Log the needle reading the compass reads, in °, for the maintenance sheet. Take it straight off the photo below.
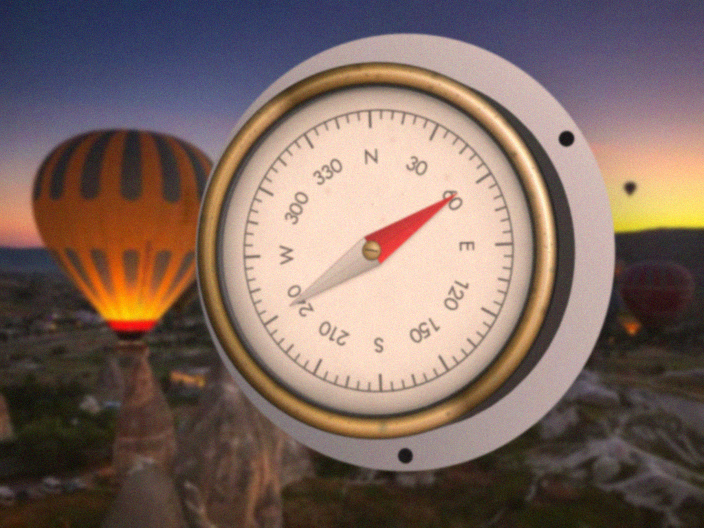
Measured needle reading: 60 °
